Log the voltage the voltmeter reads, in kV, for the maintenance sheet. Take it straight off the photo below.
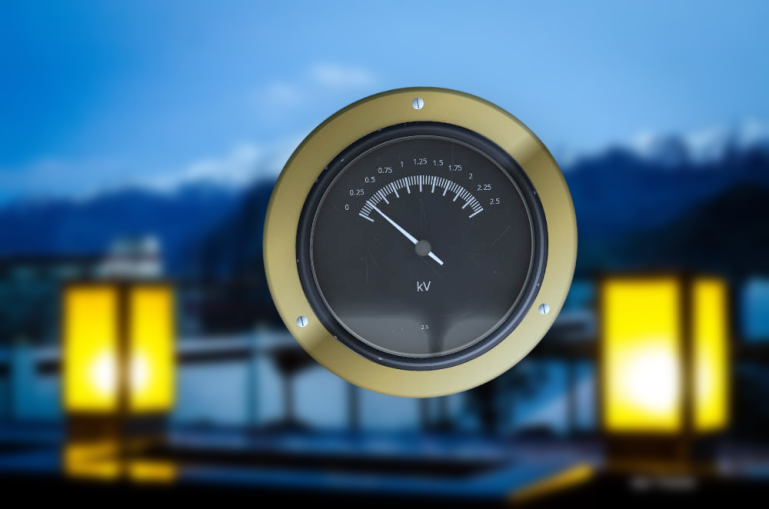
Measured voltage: 0.25 kV
